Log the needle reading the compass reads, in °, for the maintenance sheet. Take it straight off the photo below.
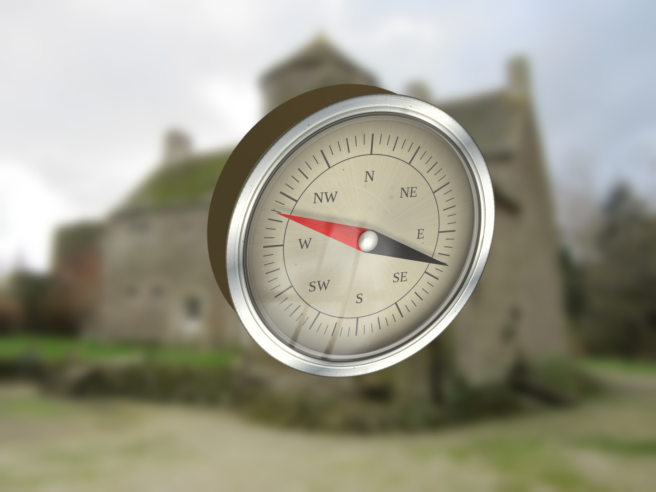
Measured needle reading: 290 °
